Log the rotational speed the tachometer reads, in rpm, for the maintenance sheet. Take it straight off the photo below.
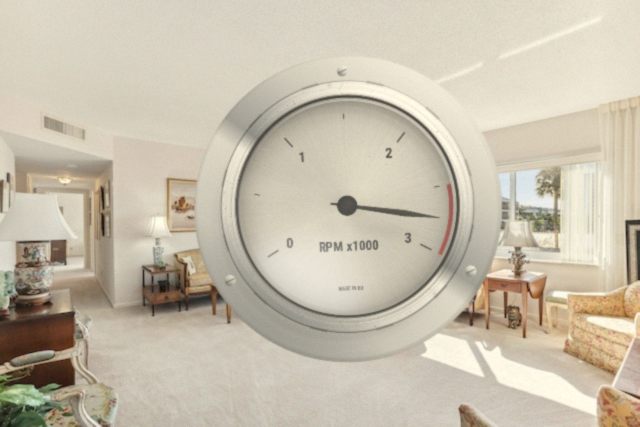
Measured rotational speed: 2750 rpm
